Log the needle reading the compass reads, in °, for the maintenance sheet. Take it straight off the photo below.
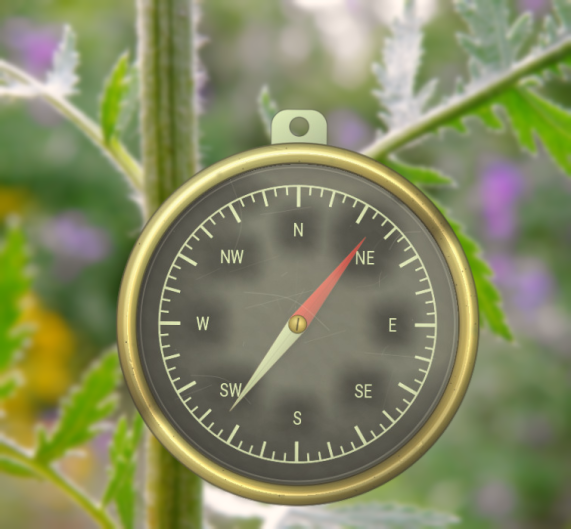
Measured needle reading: 37.5 °
